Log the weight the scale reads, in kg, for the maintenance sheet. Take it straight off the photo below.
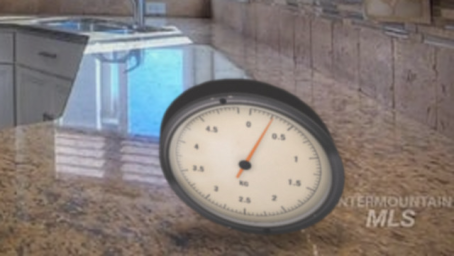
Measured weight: 0.25 kg
